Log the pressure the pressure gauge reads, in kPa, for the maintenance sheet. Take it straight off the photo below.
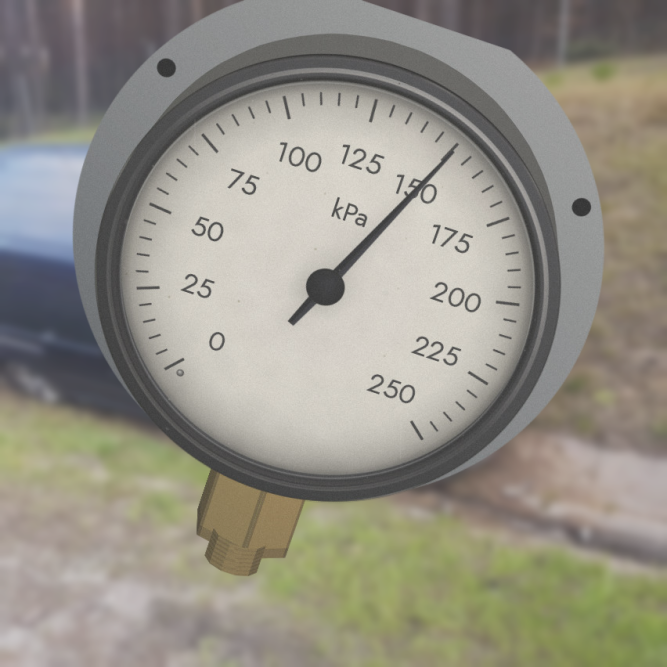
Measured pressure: 150 kPa
